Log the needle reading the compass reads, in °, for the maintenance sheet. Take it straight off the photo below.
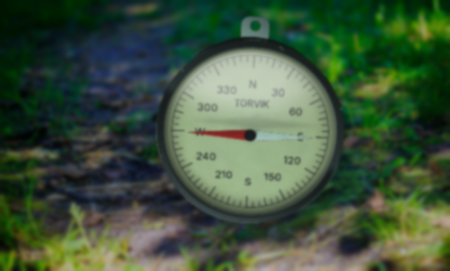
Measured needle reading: 270 °
